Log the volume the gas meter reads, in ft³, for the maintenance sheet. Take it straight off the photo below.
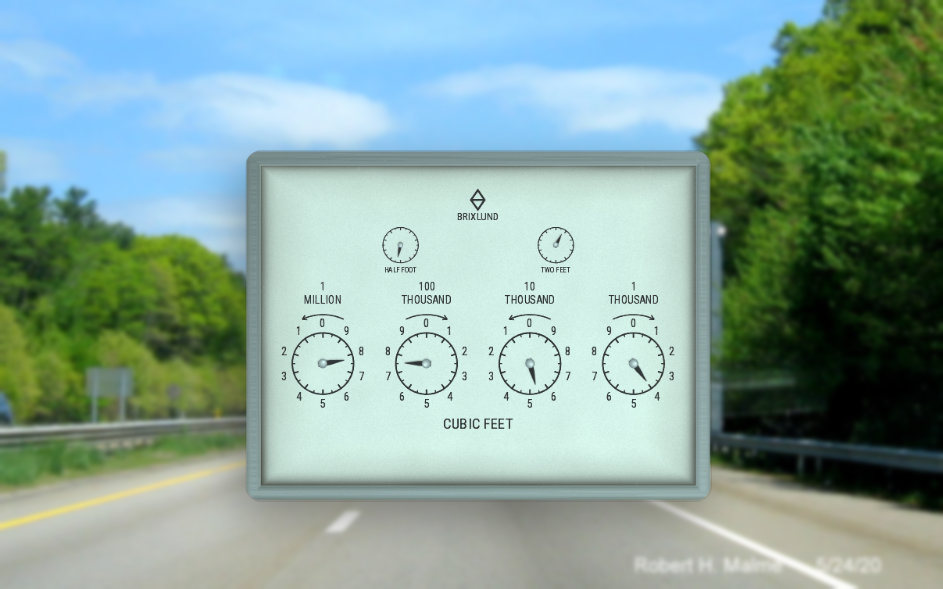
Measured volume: 775400 ft³
